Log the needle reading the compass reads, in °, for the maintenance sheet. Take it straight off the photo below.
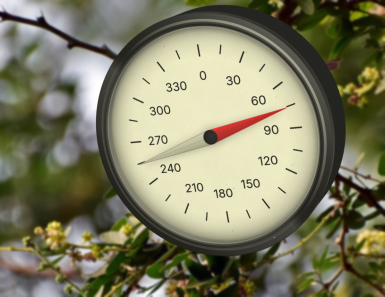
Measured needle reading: 75 °
